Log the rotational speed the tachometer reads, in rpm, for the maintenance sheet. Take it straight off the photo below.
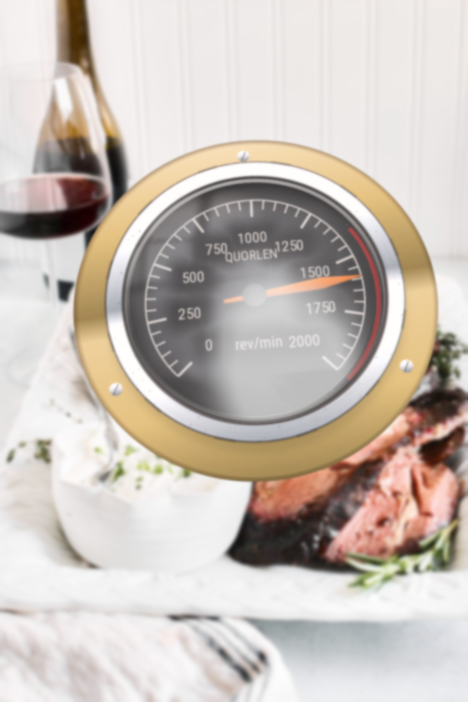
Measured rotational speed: 1600 rpm
